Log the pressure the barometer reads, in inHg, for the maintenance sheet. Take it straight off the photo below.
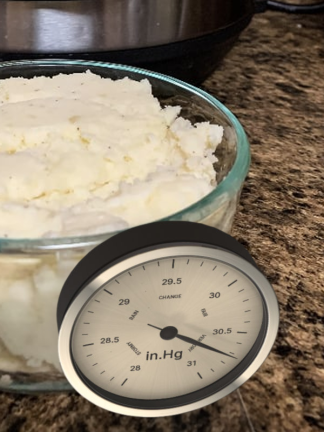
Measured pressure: 30.7 inHg
